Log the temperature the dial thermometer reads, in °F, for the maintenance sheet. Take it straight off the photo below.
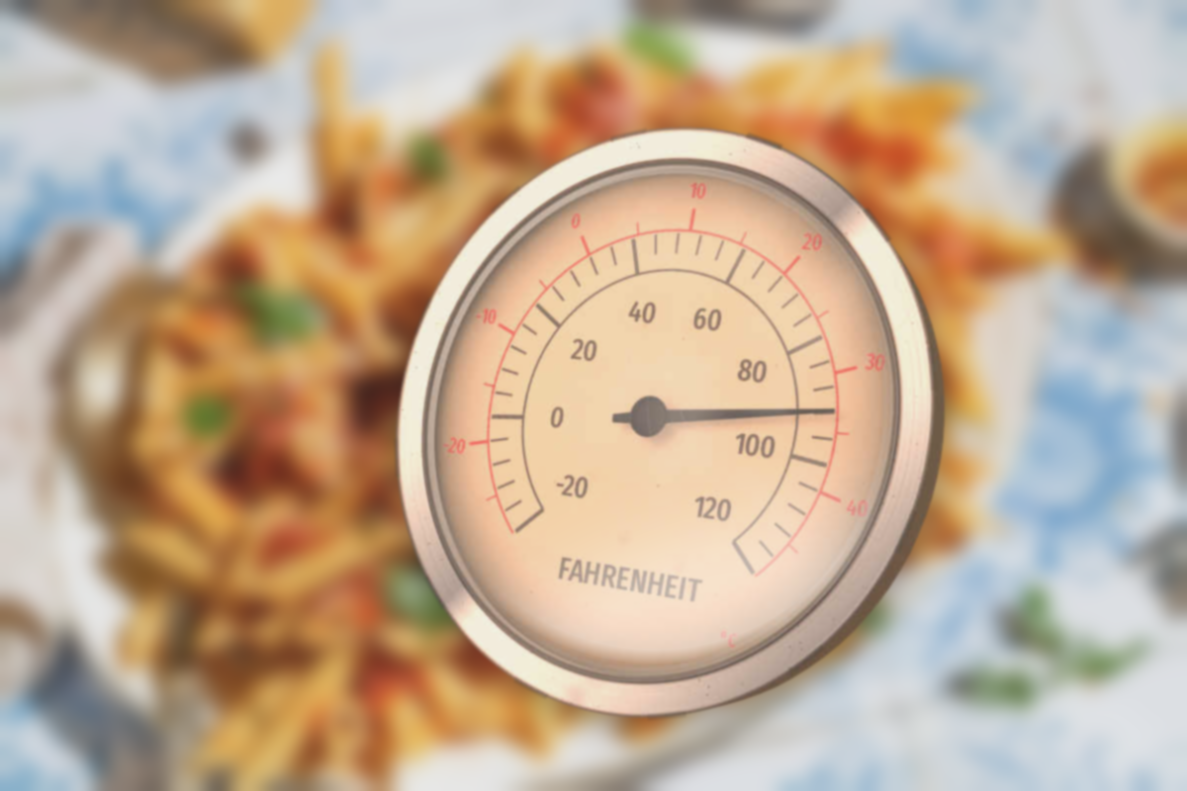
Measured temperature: 92 °F
